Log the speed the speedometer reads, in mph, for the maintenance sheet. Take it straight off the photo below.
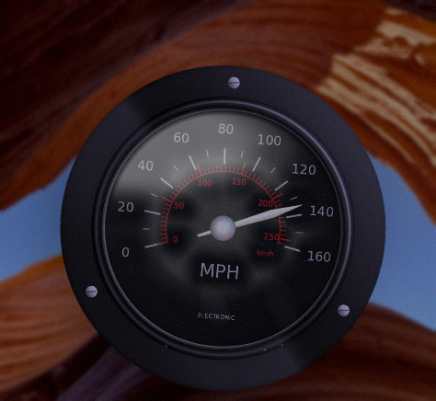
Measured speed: 135 mph
